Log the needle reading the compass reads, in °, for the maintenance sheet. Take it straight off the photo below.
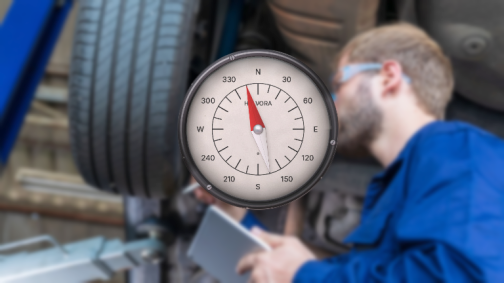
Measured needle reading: 345 °
